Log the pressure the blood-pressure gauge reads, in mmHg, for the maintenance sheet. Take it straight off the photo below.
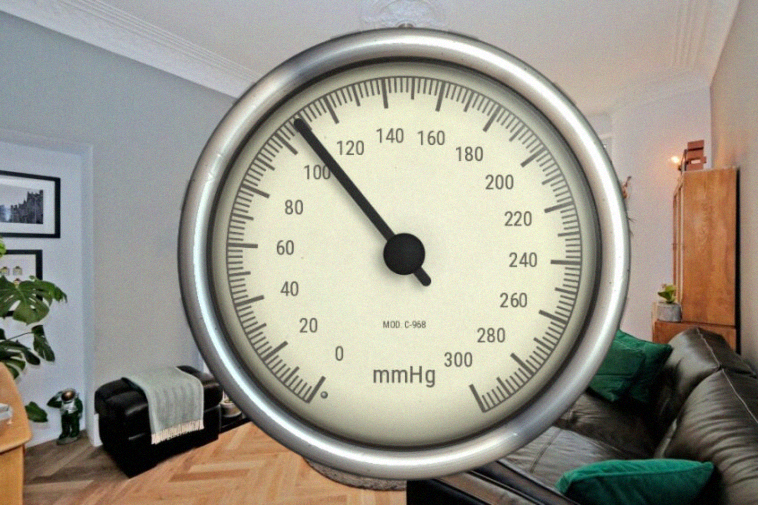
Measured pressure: 108 mmHg
